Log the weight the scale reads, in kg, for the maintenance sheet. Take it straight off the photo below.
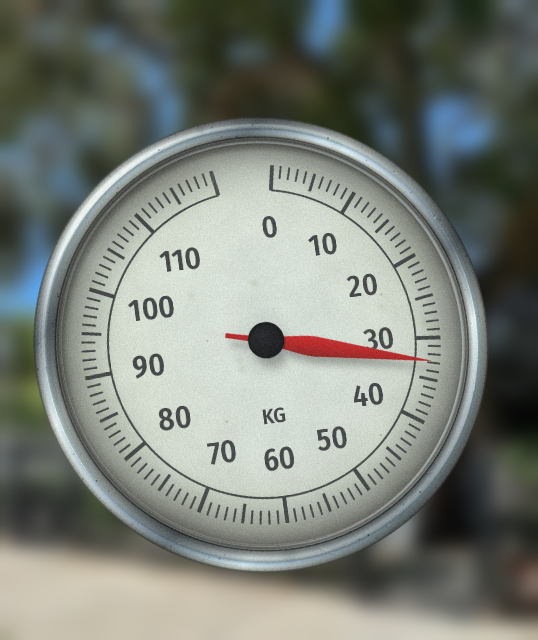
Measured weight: 33 kg
